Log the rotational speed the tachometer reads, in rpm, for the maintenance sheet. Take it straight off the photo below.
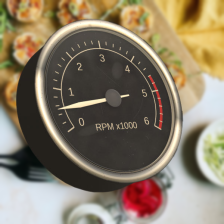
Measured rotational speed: 500 rpm
